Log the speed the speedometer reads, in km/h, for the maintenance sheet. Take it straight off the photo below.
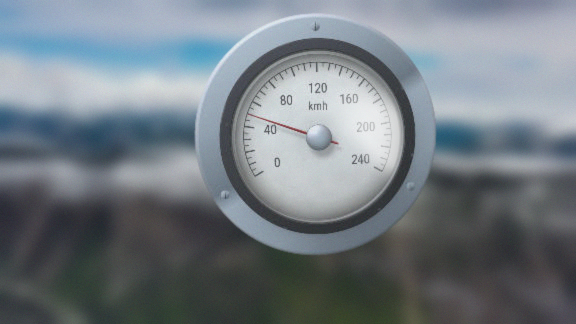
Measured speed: 50 km/h
